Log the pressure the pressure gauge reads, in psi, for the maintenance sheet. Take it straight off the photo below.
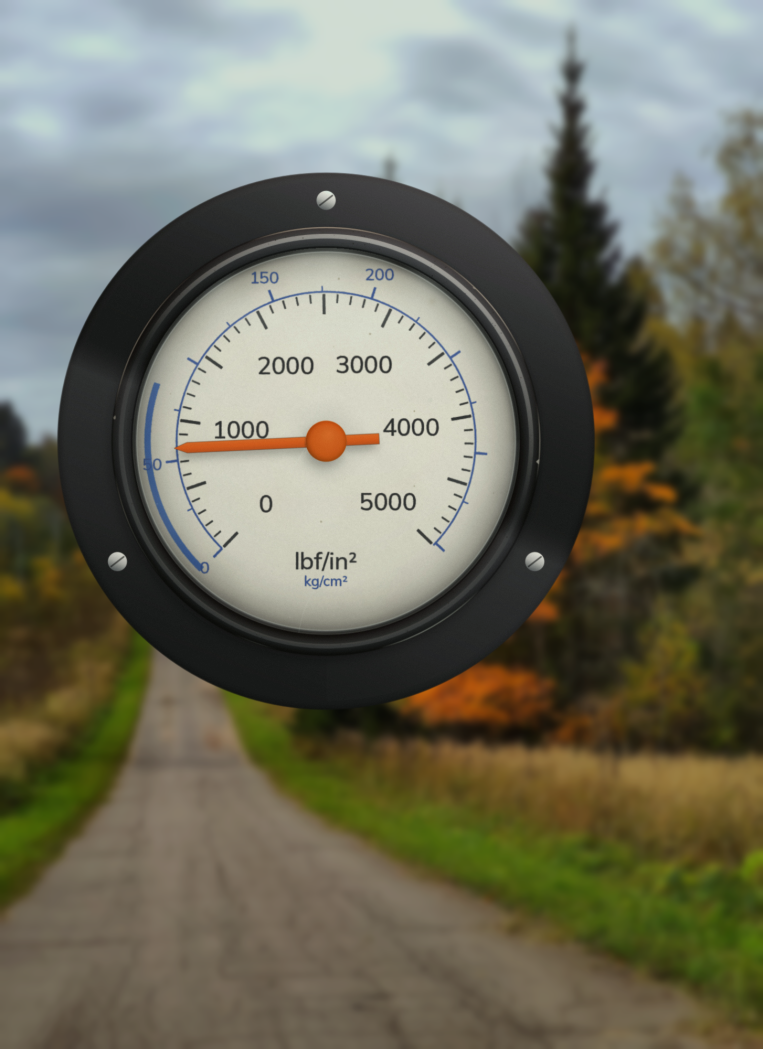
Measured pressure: 800 psi
